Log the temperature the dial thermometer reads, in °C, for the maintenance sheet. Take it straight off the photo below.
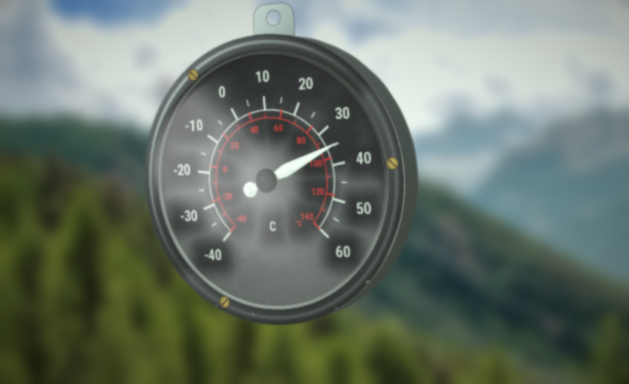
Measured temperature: 35 °C
